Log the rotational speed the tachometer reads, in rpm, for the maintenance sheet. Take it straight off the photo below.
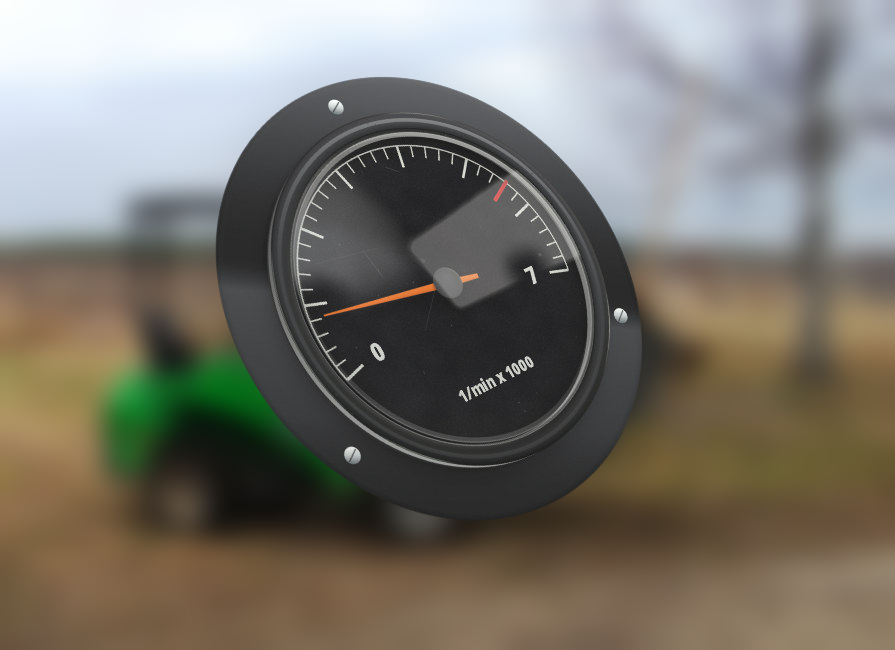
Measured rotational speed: 800 rpm
